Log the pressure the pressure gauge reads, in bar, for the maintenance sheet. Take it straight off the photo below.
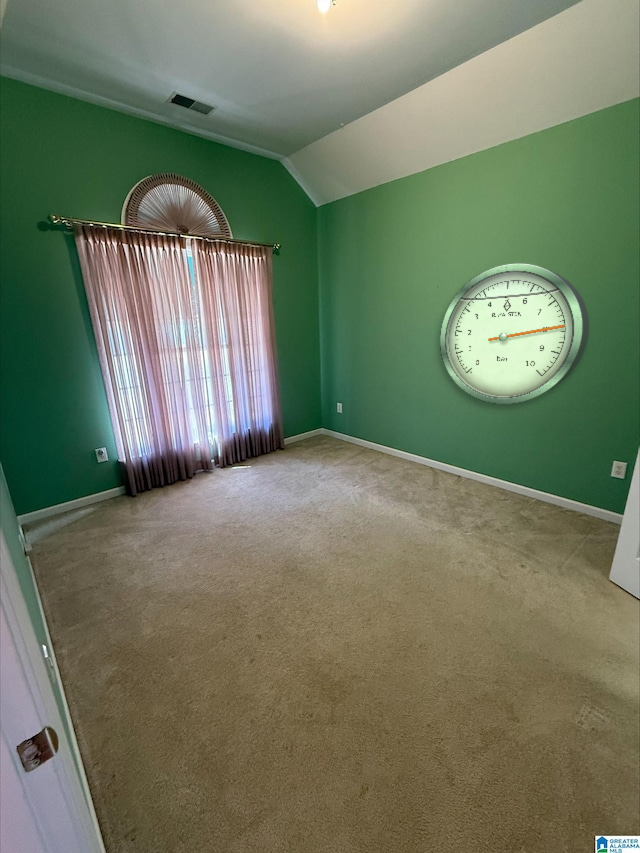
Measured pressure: 8 bar
